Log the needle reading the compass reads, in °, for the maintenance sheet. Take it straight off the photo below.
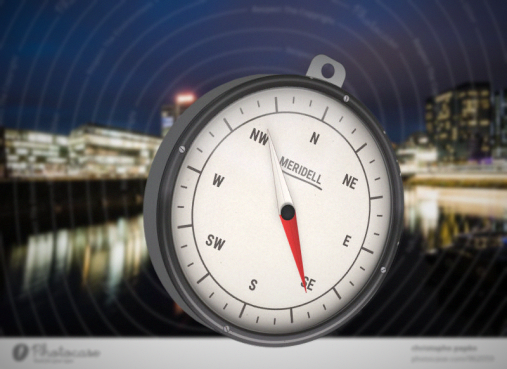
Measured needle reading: 140 °
